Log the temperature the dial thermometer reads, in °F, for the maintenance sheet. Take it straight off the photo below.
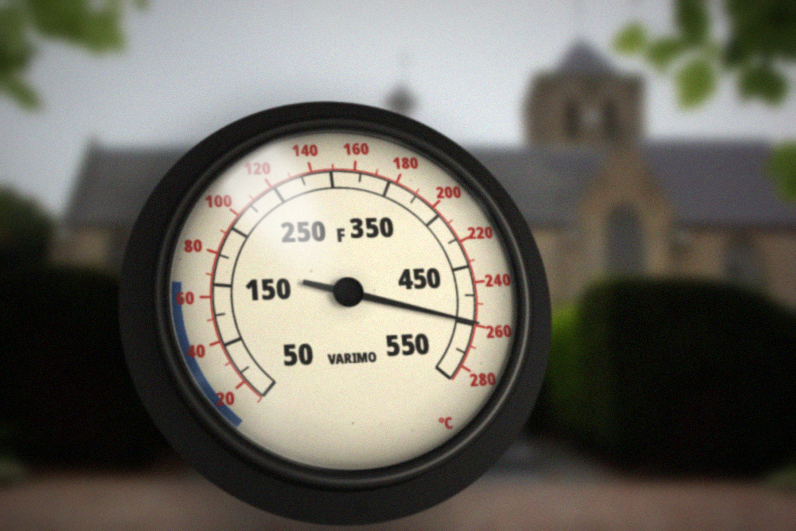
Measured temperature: 500 °F
